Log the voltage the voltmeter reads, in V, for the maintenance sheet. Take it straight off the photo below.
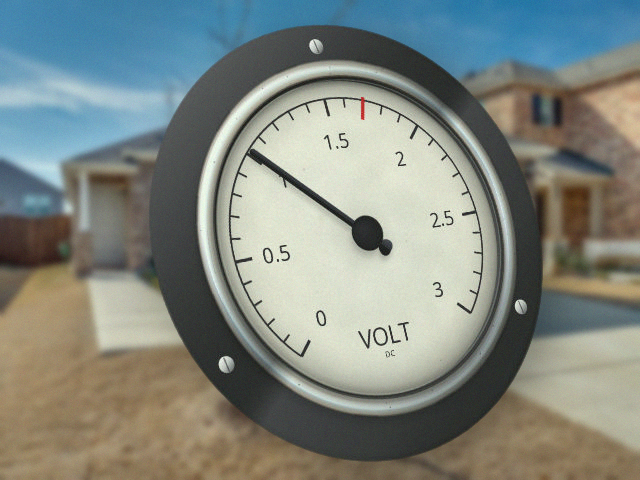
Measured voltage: 1 V
